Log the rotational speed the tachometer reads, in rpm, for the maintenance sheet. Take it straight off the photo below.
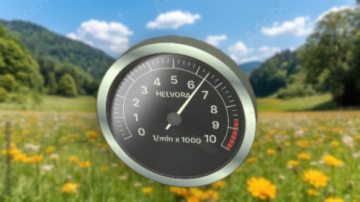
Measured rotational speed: 6400 rpm
